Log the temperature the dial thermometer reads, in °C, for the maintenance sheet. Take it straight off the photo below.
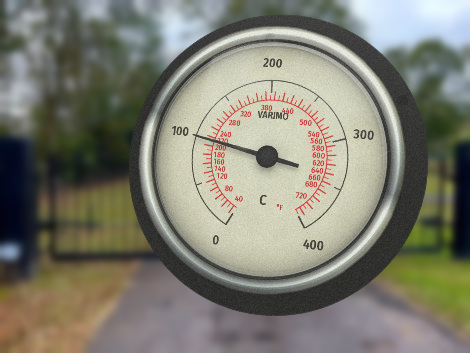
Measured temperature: 100 °C
